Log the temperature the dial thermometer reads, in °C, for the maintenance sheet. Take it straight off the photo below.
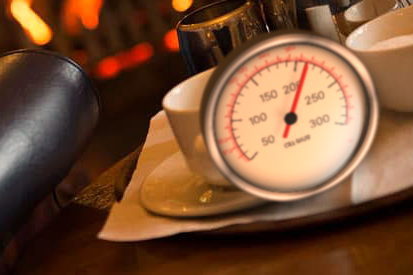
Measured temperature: 210 °C
